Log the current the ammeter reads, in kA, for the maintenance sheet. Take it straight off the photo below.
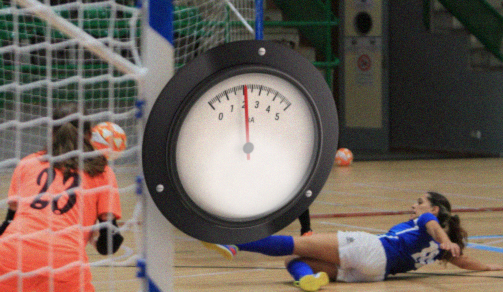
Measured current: 2 kA
